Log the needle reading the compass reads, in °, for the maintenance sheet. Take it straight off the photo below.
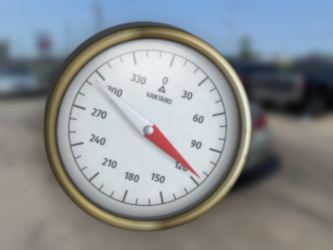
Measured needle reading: 115 °
